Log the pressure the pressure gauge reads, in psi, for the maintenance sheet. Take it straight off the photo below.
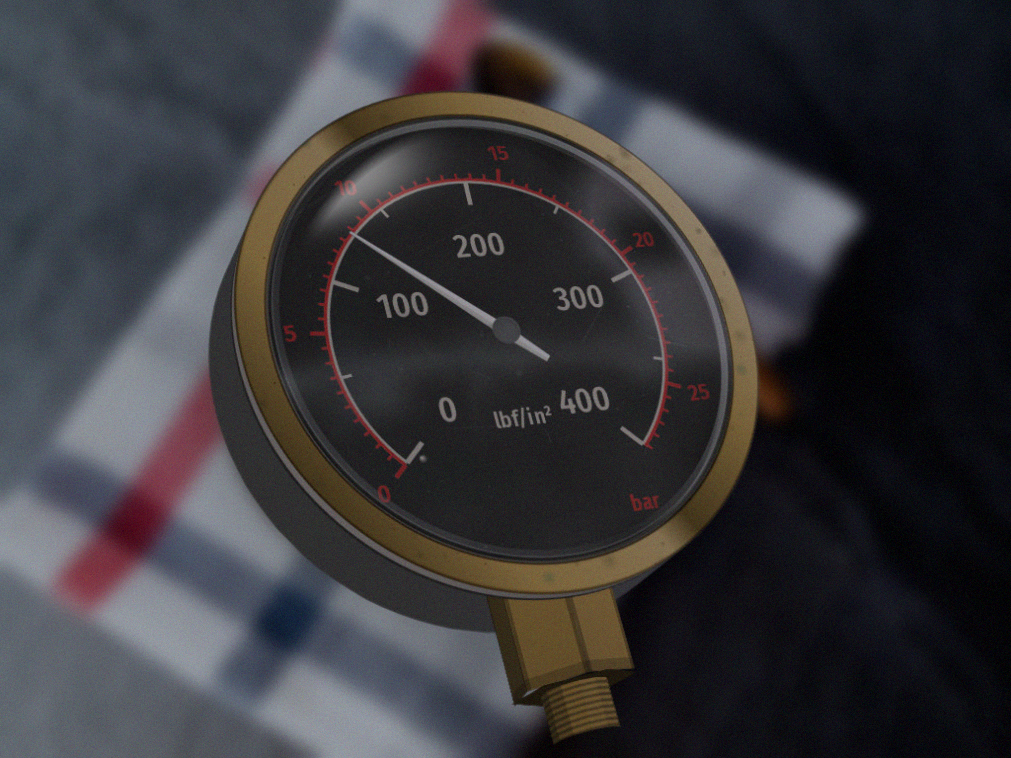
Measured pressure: 125 psi
